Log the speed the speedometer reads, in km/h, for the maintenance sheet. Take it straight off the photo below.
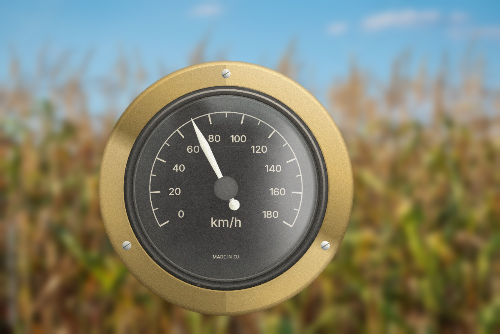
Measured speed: 70 km/h
